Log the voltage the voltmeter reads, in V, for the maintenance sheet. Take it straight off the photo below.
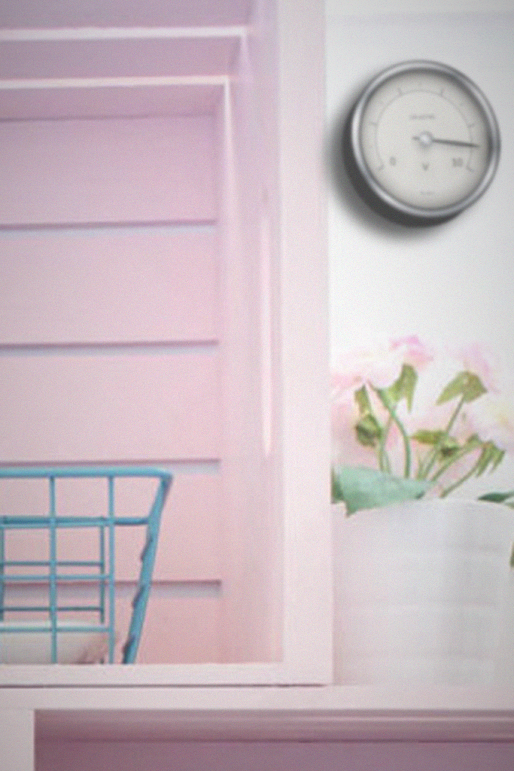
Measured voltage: 9 V
